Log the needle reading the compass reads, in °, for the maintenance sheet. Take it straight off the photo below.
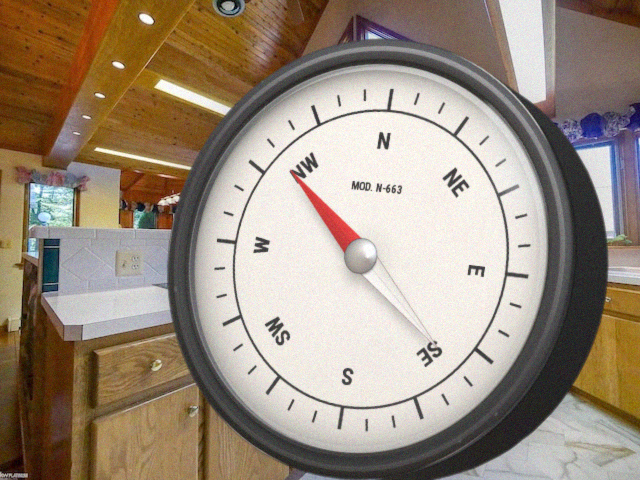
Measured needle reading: 310 °
